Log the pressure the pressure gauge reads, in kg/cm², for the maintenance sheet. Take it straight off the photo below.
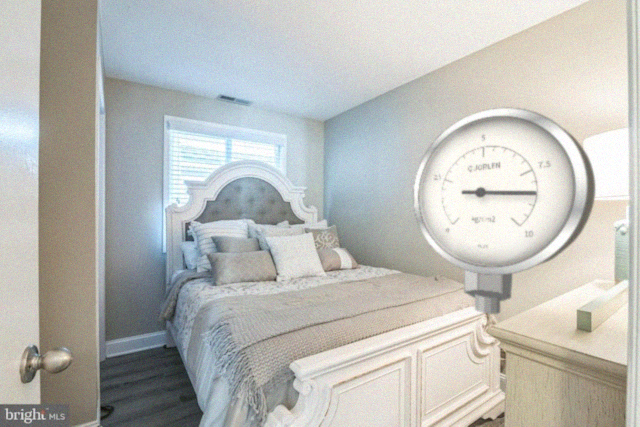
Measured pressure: 8.5 kg/cm²
